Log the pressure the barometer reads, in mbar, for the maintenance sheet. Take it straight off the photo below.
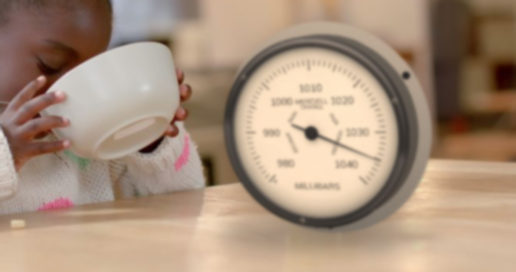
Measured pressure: 1035 mbar
